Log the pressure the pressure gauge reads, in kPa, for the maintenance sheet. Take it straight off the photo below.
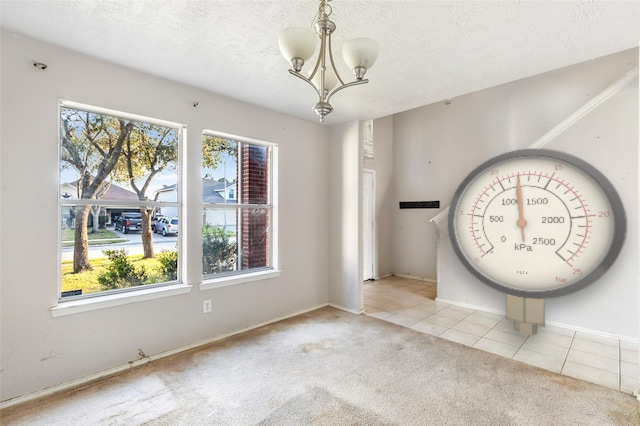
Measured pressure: 1200 kPa
